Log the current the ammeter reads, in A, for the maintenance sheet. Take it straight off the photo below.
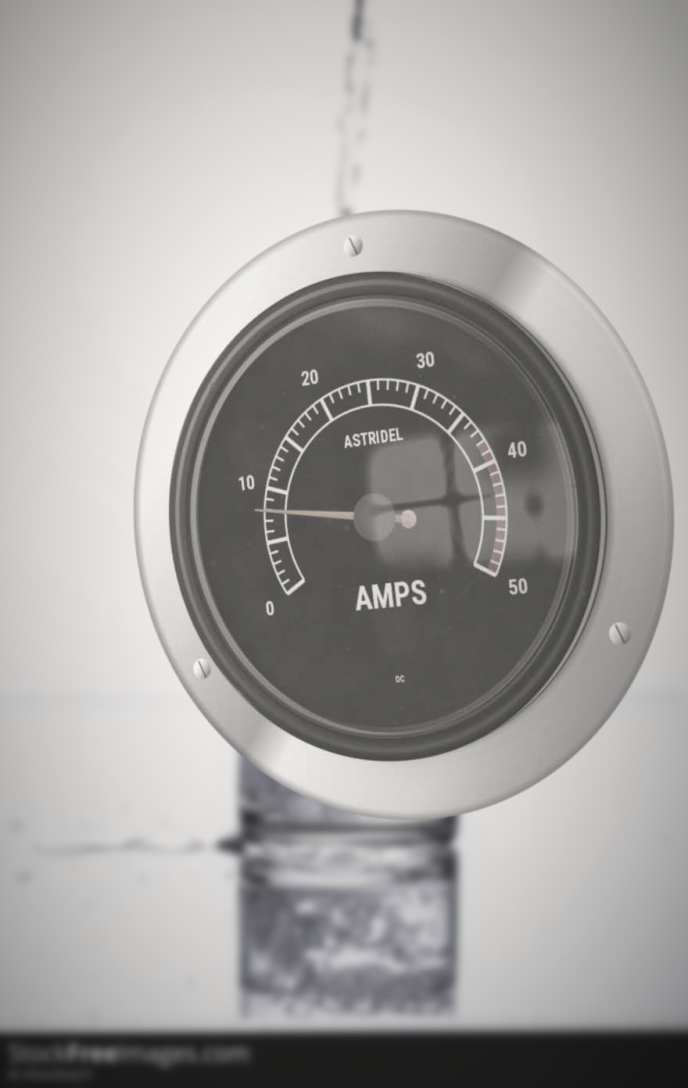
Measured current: 8 A
